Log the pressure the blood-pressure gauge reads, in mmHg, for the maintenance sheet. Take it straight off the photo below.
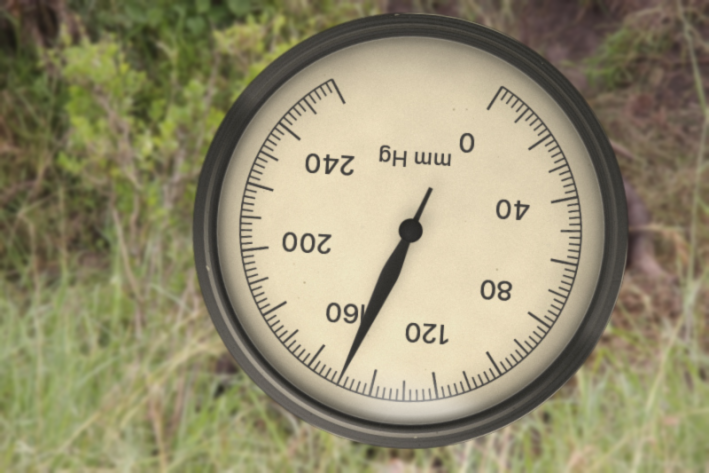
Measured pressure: 150 mmHg
